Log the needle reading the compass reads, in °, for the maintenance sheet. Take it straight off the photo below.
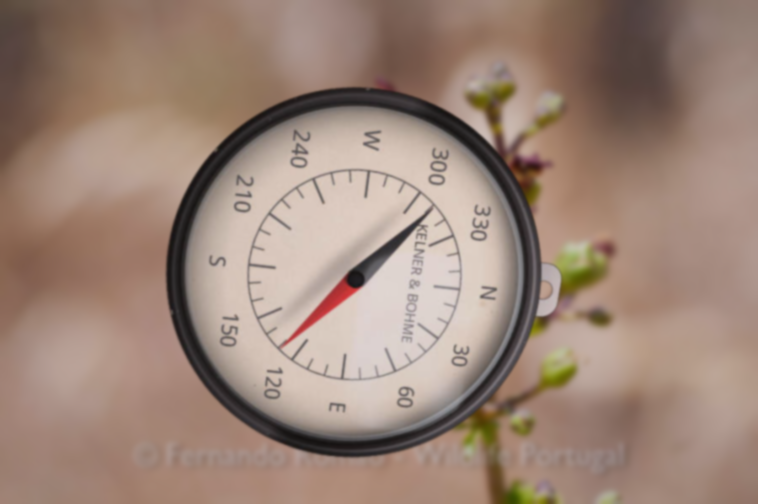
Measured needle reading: 130 °
